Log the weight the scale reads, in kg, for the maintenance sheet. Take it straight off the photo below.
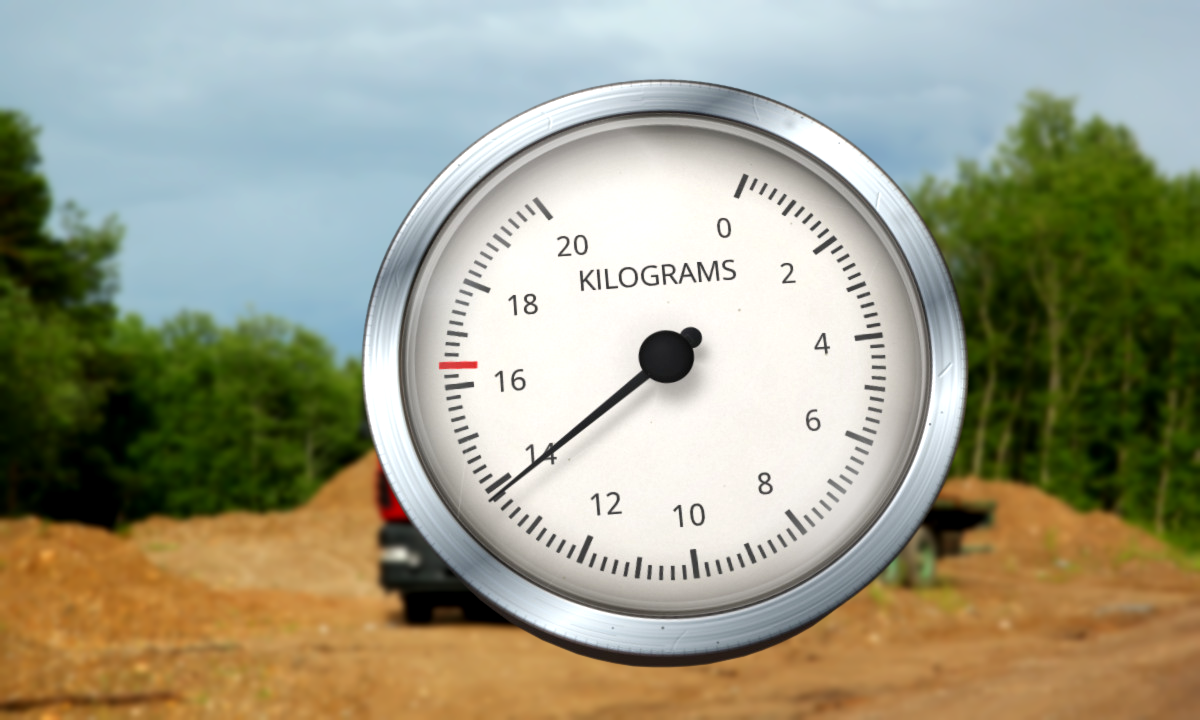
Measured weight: 13.8 kg
